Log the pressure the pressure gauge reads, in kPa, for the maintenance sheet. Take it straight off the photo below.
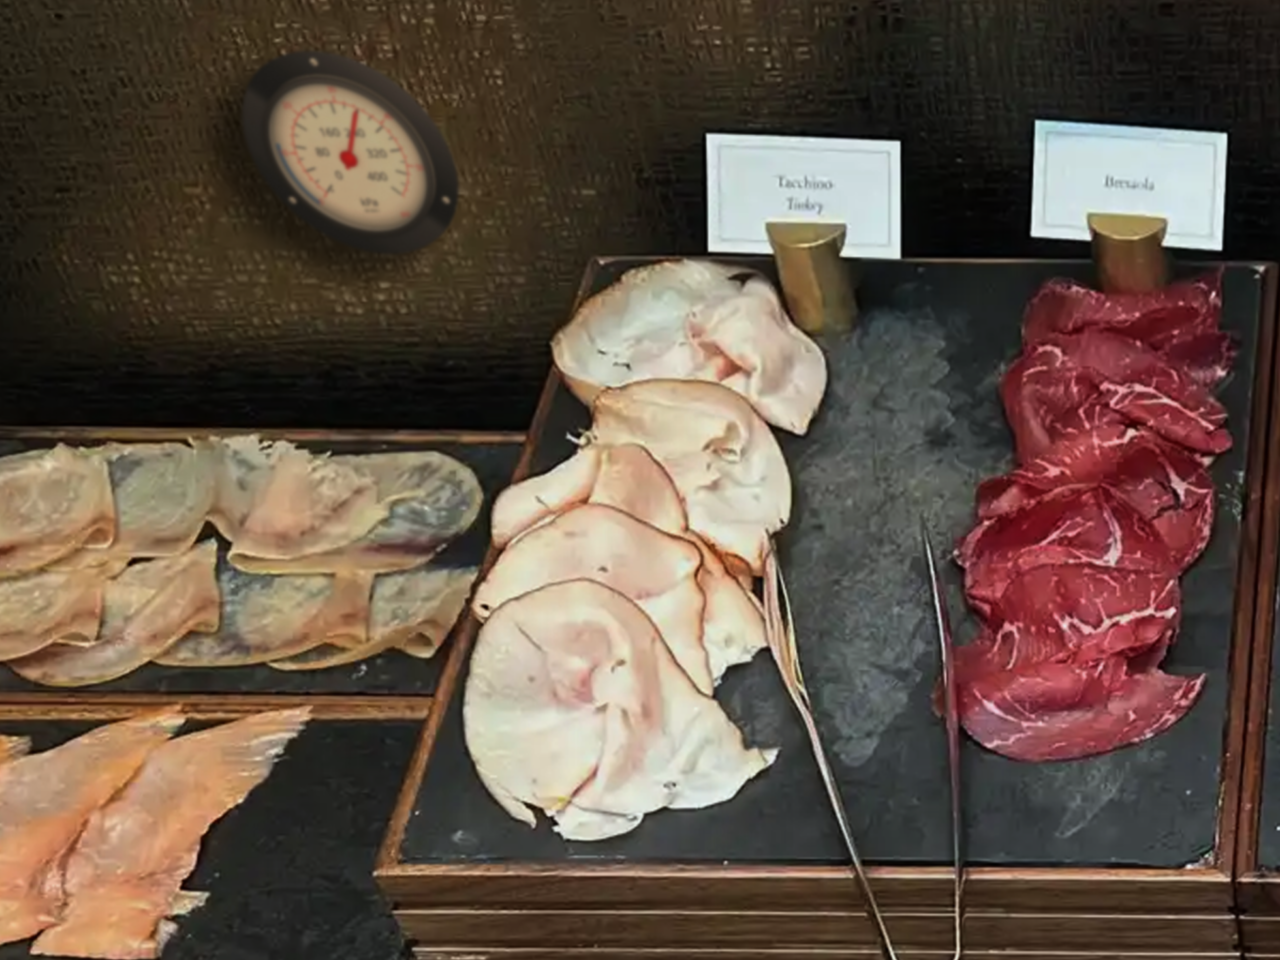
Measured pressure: 240 kPa
